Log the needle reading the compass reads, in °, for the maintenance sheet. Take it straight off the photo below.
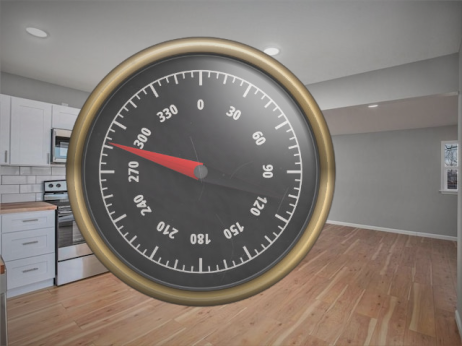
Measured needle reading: 287.5 °
